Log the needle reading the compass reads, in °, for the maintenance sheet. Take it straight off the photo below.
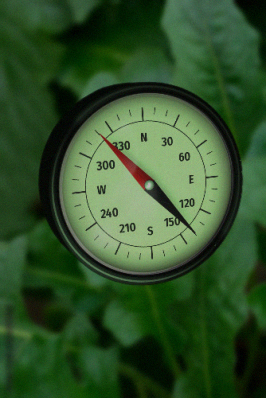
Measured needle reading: 320 °
